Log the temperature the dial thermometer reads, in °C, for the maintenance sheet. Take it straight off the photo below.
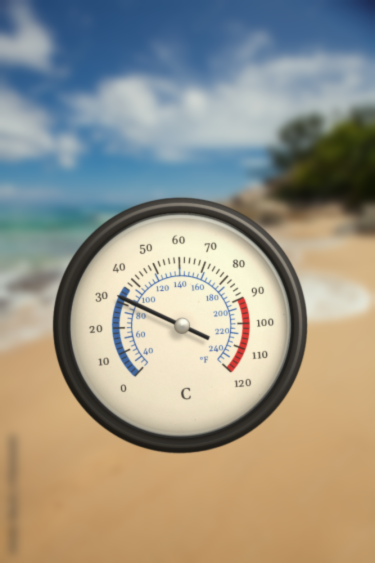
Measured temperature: 32 °C
